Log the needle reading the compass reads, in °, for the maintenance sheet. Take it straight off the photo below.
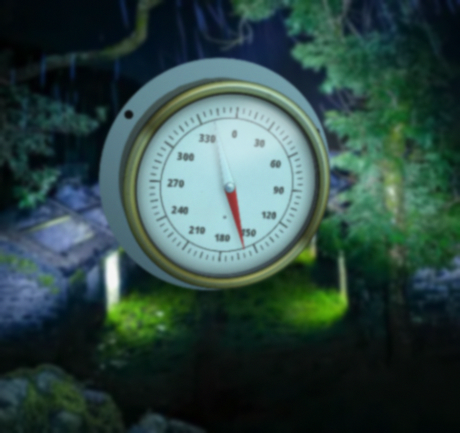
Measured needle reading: 160 °
